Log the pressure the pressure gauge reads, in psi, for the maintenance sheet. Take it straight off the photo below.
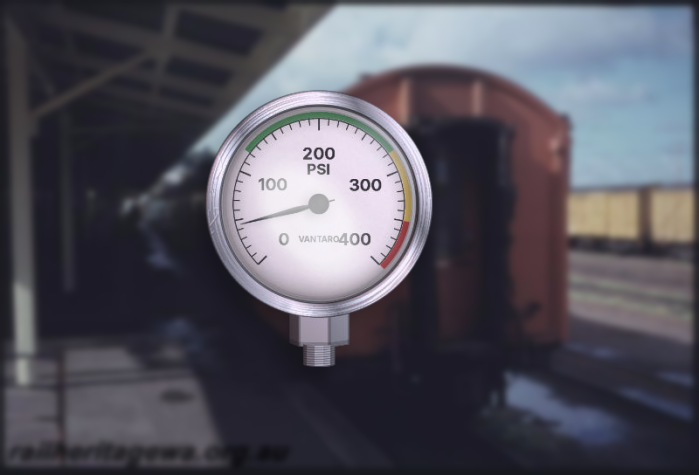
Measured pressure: 45 psi
